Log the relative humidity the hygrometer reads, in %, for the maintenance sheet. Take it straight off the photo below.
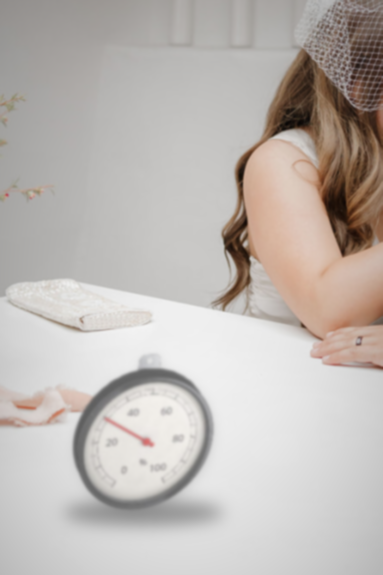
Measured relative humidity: 30 %
